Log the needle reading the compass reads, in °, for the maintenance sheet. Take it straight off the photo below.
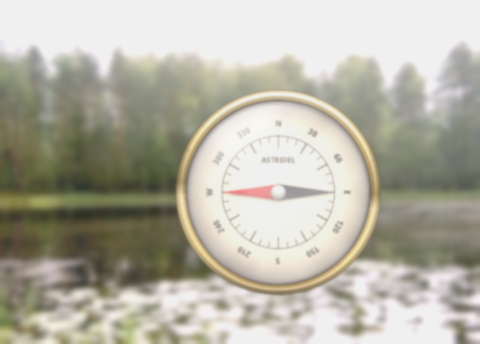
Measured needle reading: 270 °
